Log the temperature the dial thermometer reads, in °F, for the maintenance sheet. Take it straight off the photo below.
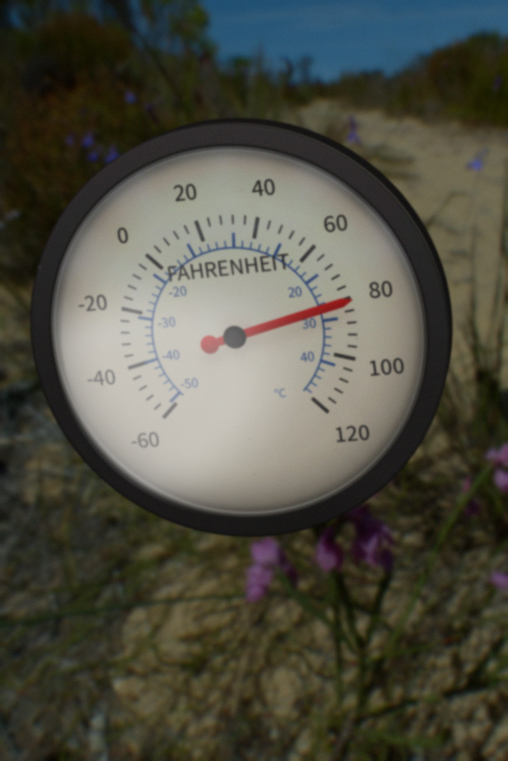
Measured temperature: 80 °F
